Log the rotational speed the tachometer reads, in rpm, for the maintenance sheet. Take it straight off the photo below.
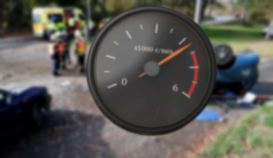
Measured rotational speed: 4250 rpm
